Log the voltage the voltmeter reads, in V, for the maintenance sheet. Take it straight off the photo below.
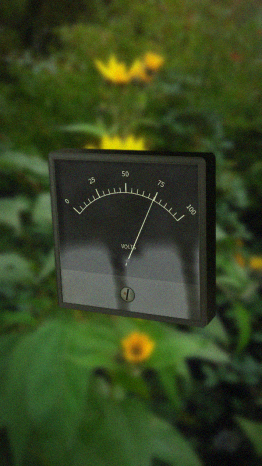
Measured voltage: 75 V
